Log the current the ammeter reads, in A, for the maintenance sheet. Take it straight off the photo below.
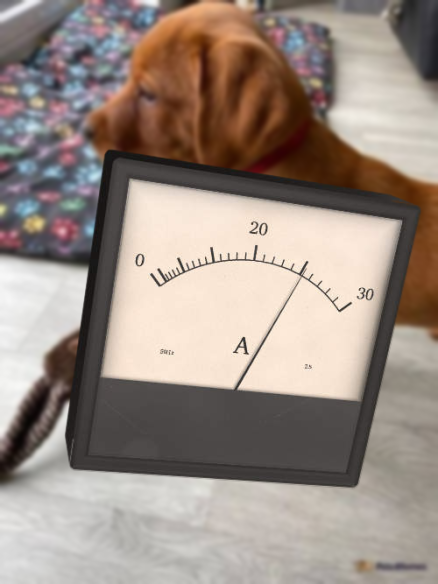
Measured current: 25 A
